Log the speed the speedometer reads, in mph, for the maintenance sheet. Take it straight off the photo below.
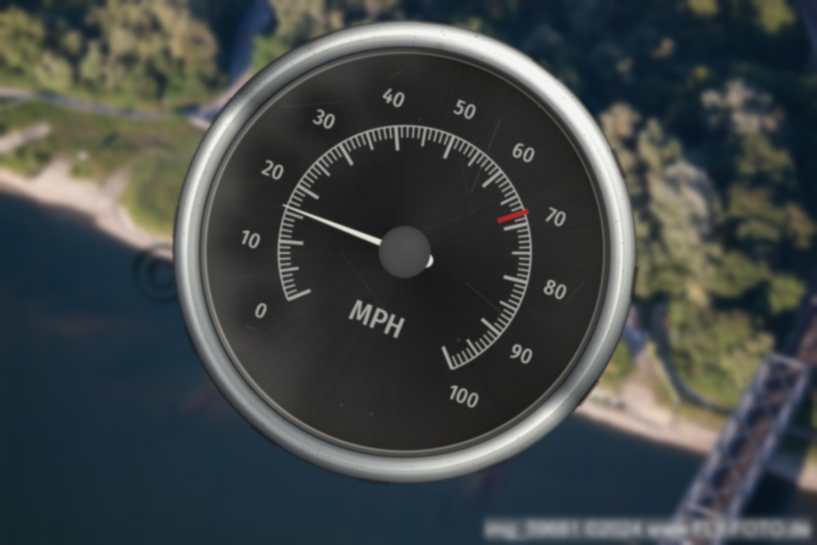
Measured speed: 16 mph
